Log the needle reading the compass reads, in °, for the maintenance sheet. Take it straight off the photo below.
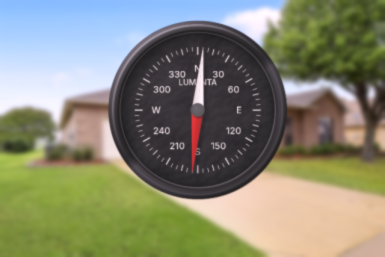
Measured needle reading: 185 °
